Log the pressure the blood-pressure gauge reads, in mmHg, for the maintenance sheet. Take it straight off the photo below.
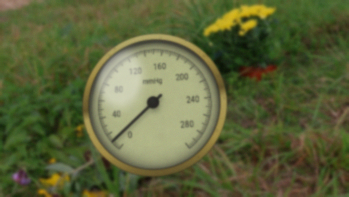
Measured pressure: 10 mmHg
